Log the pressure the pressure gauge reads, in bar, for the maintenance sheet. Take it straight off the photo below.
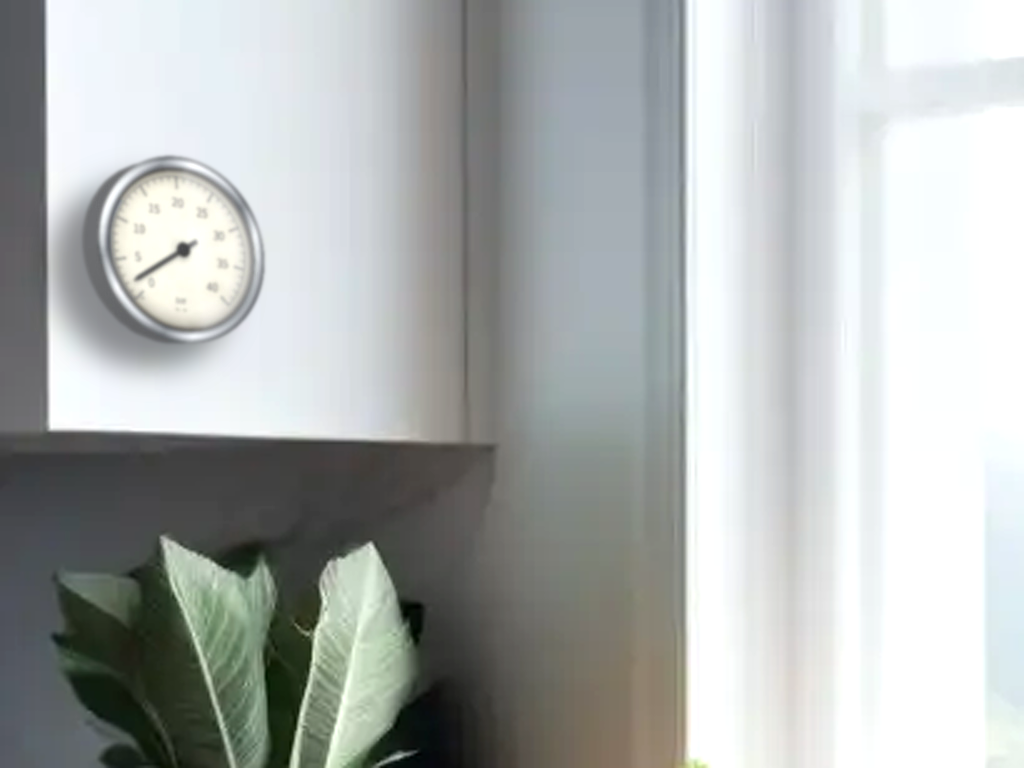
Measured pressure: 2 bar
